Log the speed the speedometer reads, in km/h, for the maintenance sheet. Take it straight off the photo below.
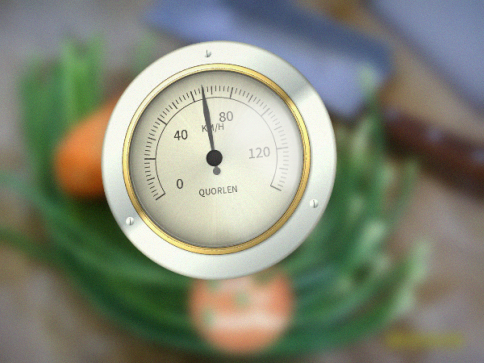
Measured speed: 66 km/h
